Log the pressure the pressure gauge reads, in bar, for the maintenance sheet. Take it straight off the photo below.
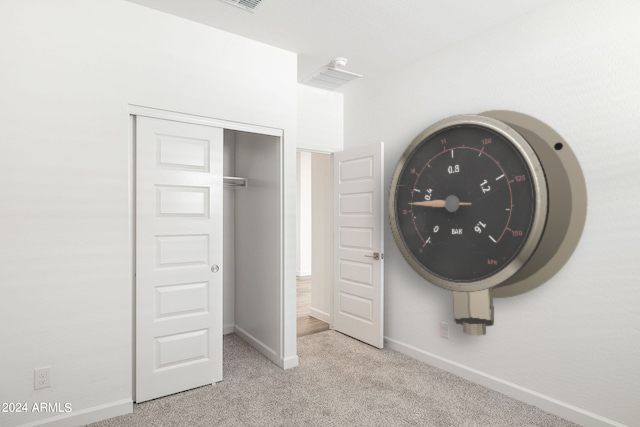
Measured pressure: 0.3 bar
